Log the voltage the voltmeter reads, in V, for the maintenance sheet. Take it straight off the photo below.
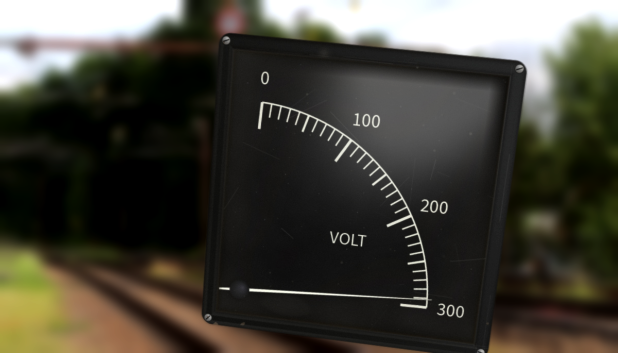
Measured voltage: 290 V
